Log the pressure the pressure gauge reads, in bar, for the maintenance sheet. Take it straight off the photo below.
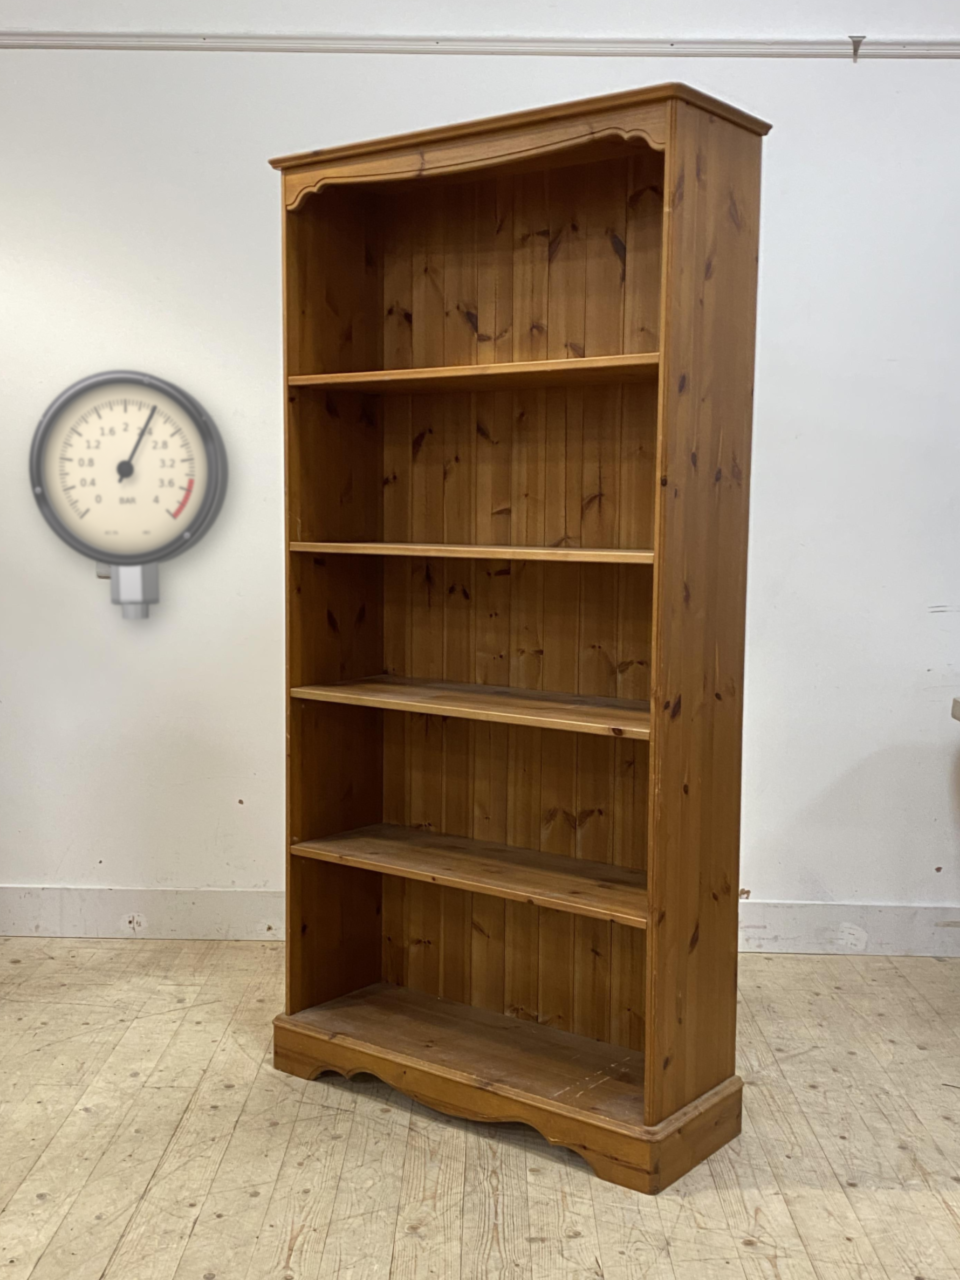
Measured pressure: 2.4 bar
